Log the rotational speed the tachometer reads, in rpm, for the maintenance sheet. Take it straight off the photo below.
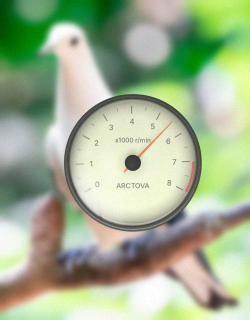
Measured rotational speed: 5500 rpm
